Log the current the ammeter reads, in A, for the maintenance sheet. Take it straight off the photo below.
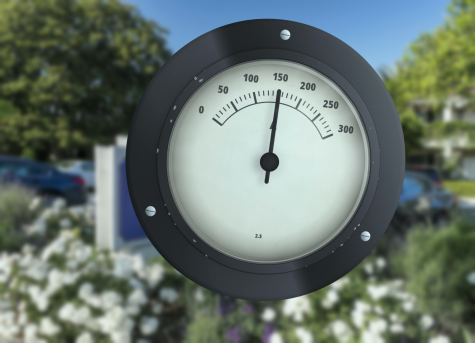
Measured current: 150 A
